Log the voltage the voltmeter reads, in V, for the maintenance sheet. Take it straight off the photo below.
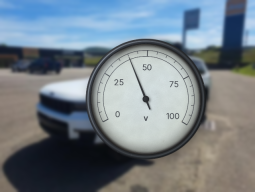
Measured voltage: 40 V
